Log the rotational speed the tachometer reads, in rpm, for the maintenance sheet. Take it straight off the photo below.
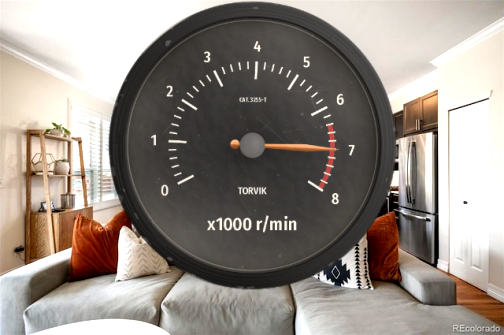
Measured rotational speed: 7000 rpm
